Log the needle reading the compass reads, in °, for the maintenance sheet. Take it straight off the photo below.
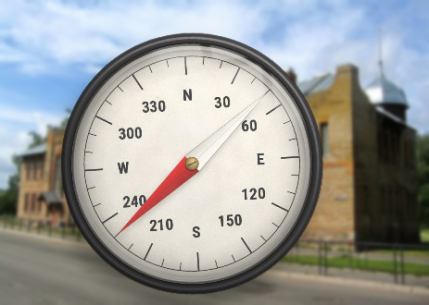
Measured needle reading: 230 °
